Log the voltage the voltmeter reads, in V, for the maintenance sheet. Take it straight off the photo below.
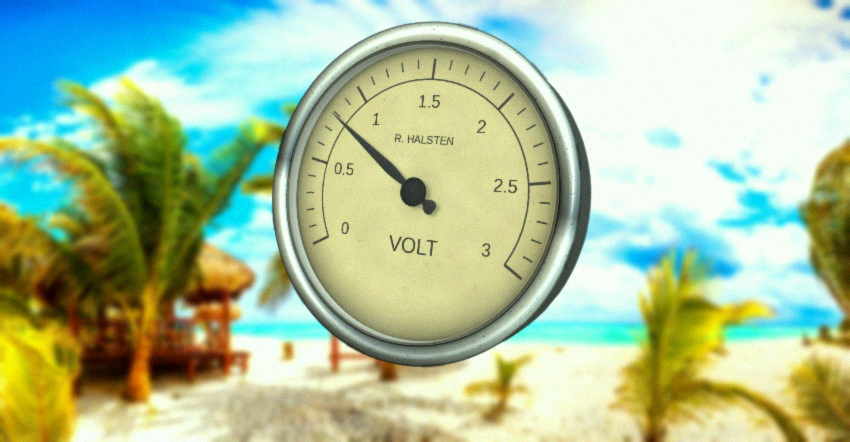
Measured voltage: 0.8 V
